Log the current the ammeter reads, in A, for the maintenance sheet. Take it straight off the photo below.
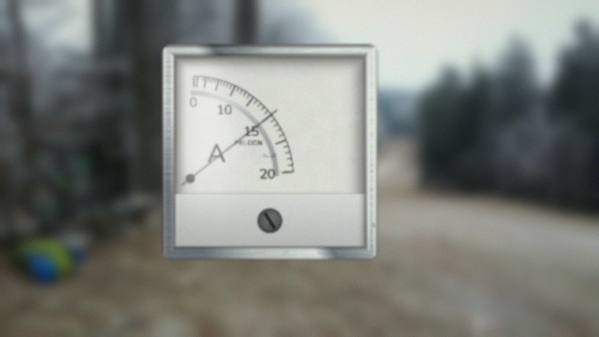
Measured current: 15 A
